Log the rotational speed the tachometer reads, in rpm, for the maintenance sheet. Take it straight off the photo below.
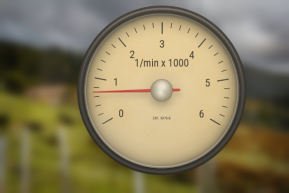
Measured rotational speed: 700 rpm
